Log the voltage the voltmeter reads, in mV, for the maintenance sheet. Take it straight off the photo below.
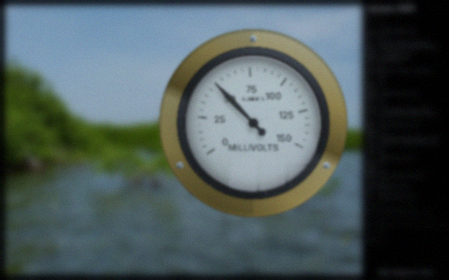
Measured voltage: 50 mV
